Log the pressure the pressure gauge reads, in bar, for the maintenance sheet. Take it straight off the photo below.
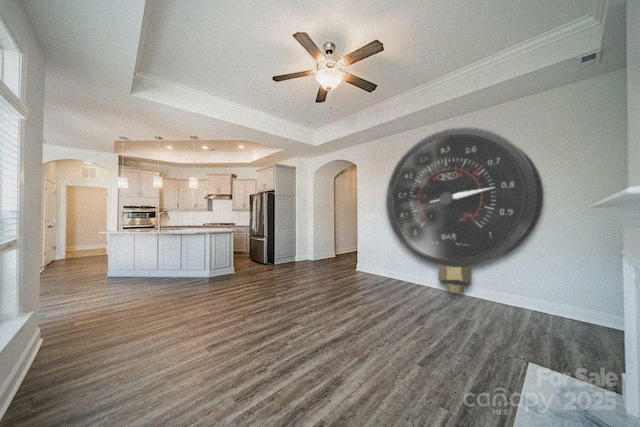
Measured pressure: 0.8 bar
